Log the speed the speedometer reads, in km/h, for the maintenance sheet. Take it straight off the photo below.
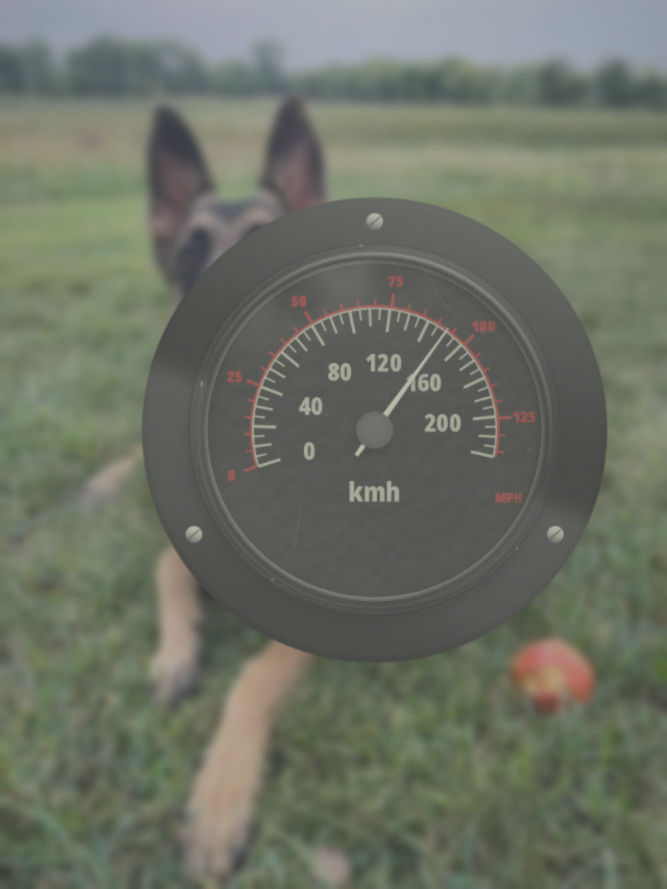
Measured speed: 150 km/h
